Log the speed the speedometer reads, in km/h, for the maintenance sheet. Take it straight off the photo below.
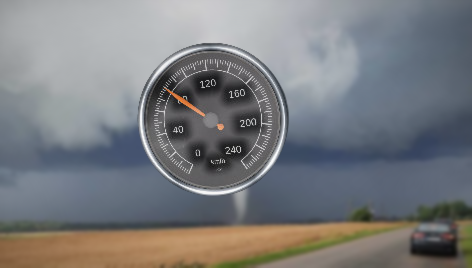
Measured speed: 80 km/h
